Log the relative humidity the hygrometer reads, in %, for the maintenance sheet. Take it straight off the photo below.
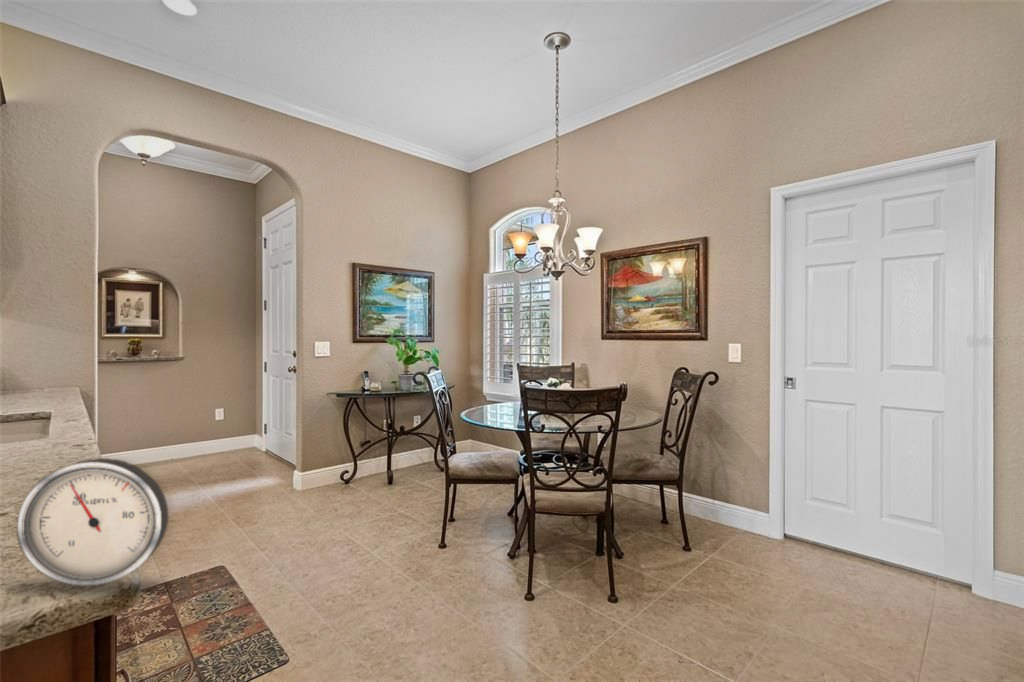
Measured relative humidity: 40 %
